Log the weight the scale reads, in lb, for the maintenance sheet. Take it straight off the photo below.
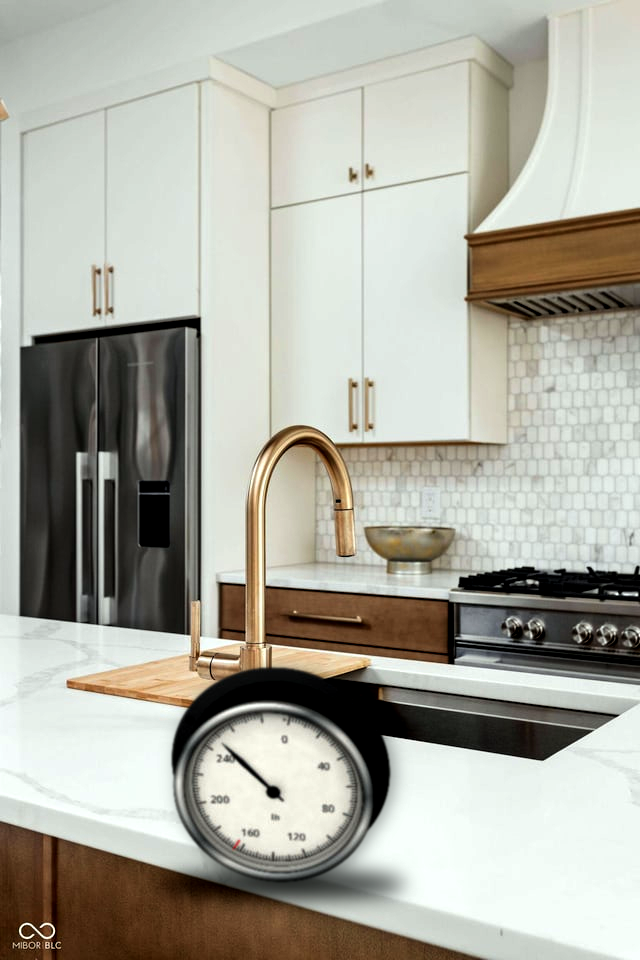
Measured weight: 250 lb
